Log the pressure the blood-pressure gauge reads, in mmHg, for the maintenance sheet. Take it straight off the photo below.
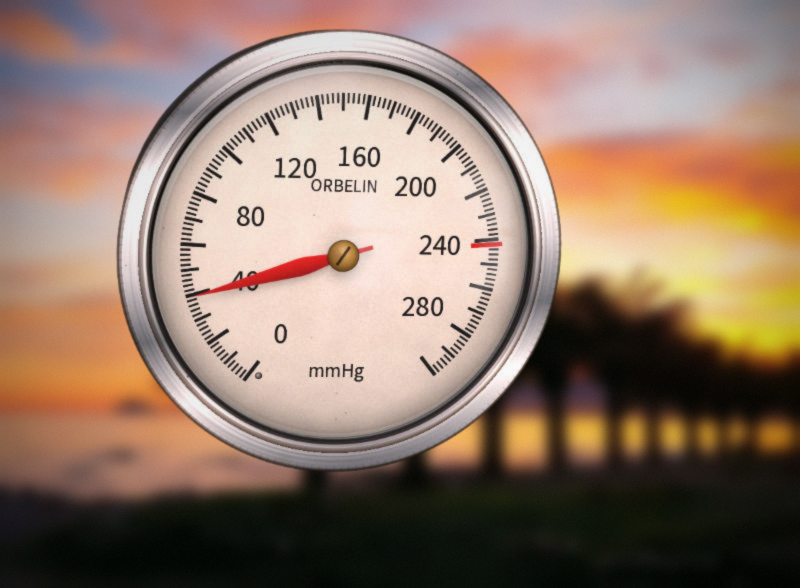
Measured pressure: 40 mmHg
